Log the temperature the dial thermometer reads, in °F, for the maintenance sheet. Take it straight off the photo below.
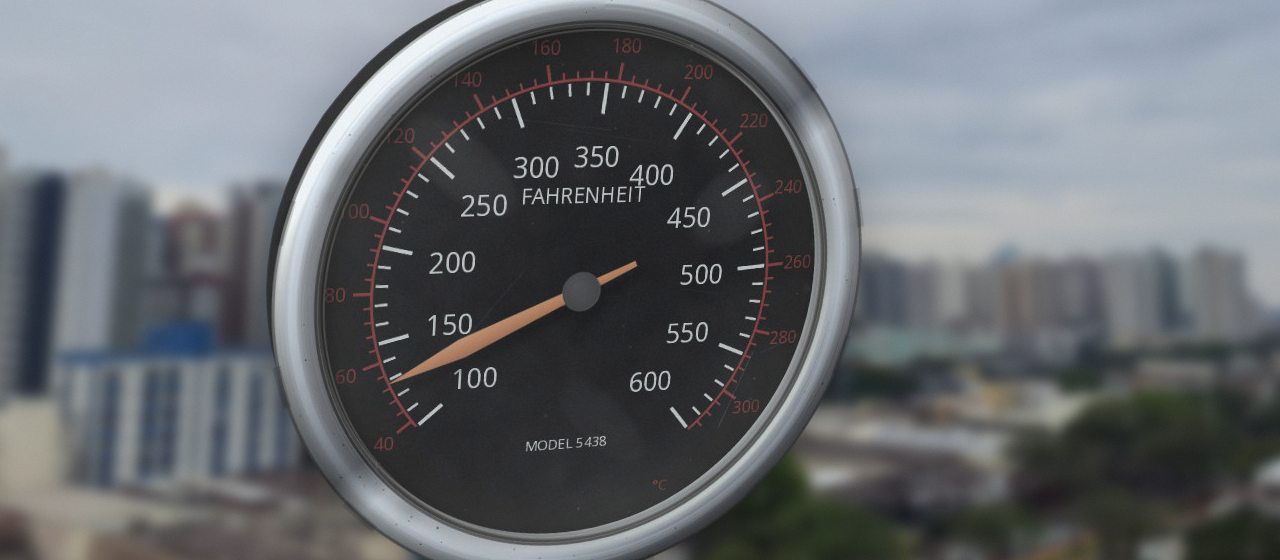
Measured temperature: 130 °F
